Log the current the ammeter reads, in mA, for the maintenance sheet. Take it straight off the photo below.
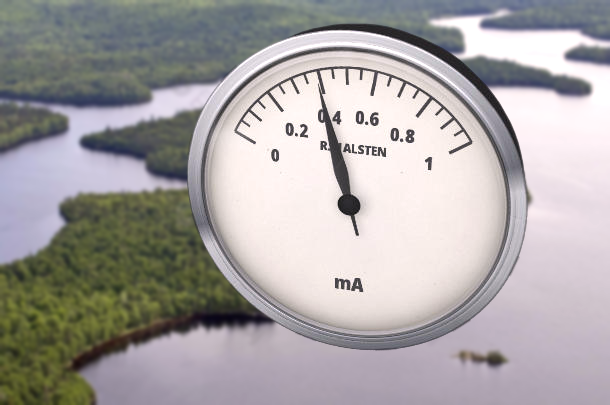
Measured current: 0.4 mA
